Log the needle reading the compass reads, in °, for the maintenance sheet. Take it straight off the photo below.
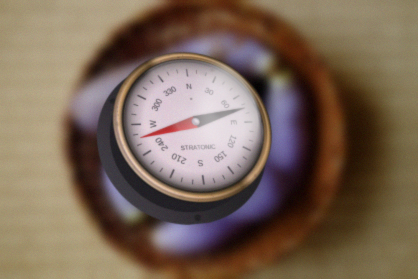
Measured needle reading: 255 °
